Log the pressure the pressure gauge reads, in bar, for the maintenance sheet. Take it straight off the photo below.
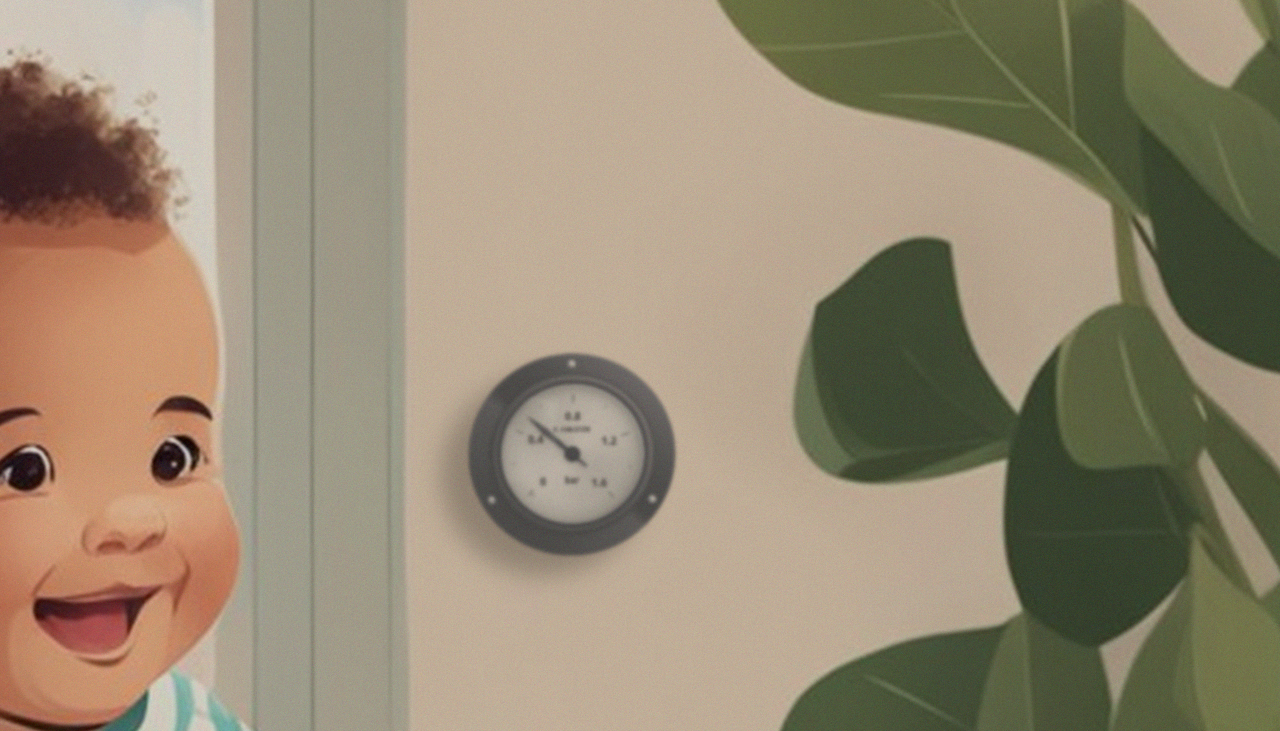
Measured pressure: 0.5 bar
